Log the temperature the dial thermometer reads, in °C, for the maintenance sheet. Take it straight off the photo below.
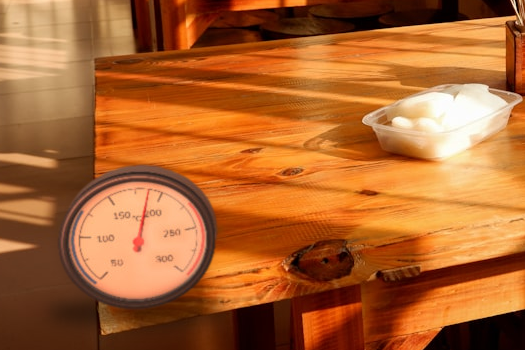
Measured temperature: 187.5 °C
